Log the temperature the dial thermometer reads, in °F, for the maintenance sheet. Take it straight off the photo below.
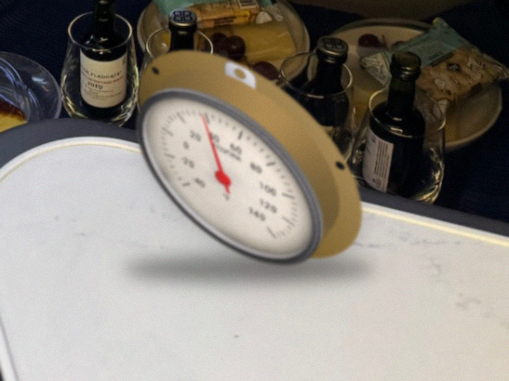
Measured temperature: 40 °F
